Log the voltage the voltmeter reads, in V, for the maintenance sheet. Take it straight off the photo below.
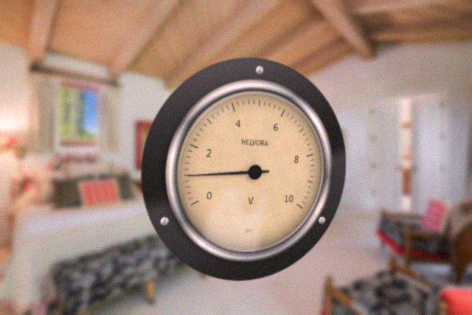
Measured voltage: 1 V
